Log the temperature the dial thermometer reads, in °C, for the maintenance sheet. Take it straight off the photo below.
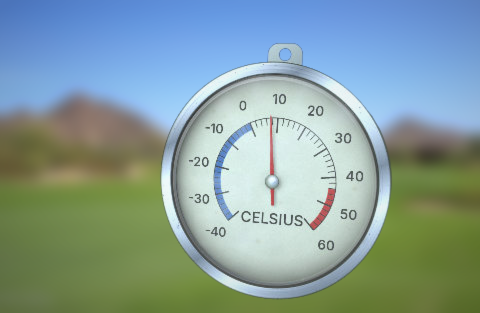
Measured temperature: 8 °C
